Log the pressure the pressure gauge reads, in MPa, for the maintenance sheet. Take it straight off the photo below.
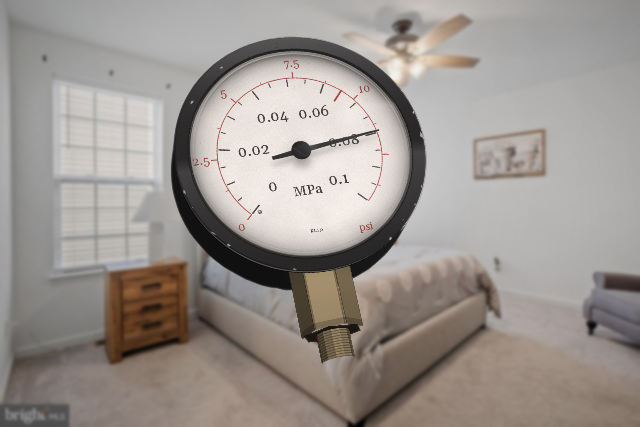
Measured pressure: 0.08 MPa
